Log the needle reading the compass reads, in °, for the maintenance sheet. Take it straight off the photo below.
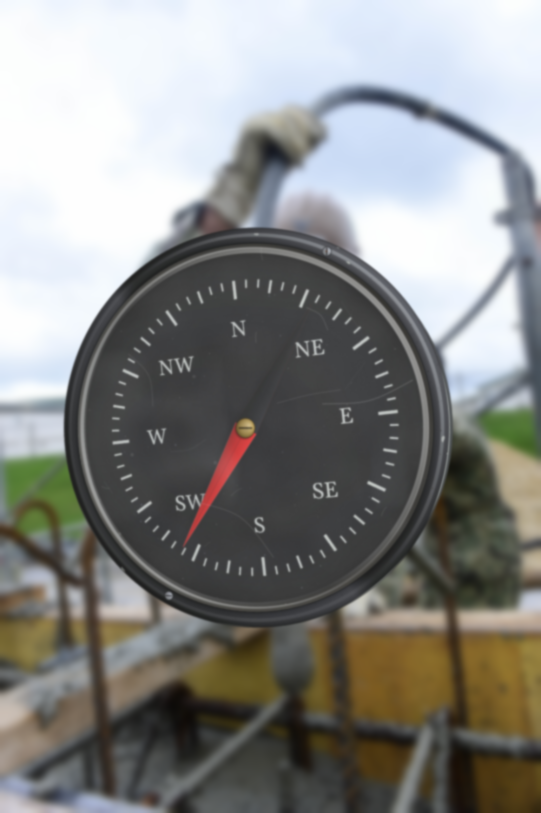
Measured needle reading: 215 °
